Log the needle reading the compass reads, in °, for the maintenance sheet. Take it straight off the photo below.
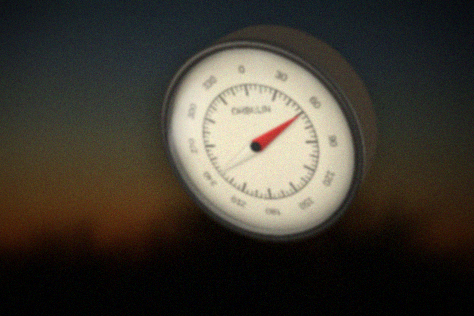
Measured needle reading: 60 °
